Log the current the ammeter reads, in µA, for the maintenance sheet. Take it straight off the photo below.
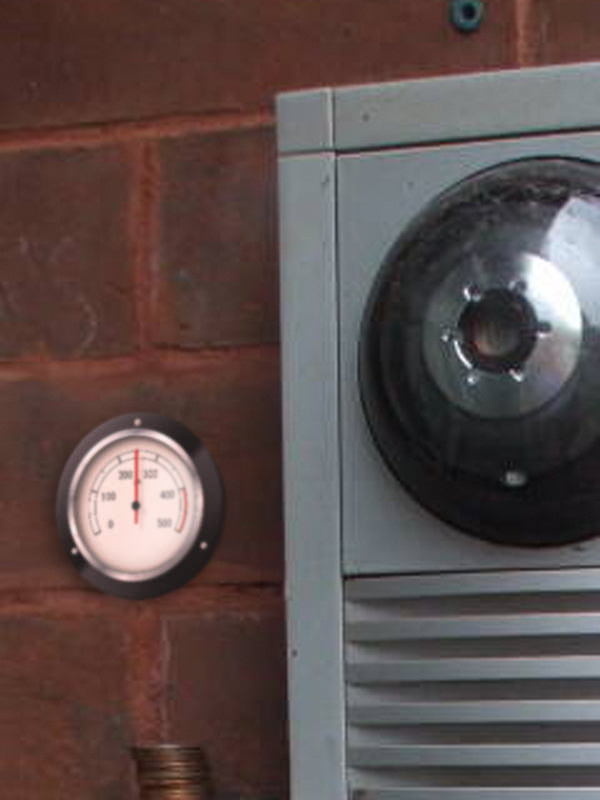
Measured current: 250 µA
